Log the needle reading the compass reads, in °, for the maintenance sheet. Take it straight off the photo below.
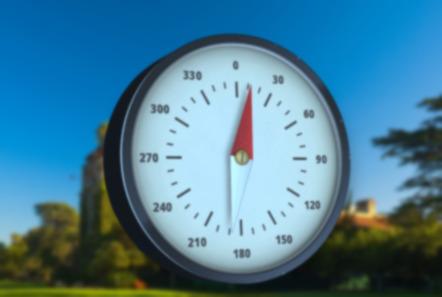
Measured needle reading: 10 °
